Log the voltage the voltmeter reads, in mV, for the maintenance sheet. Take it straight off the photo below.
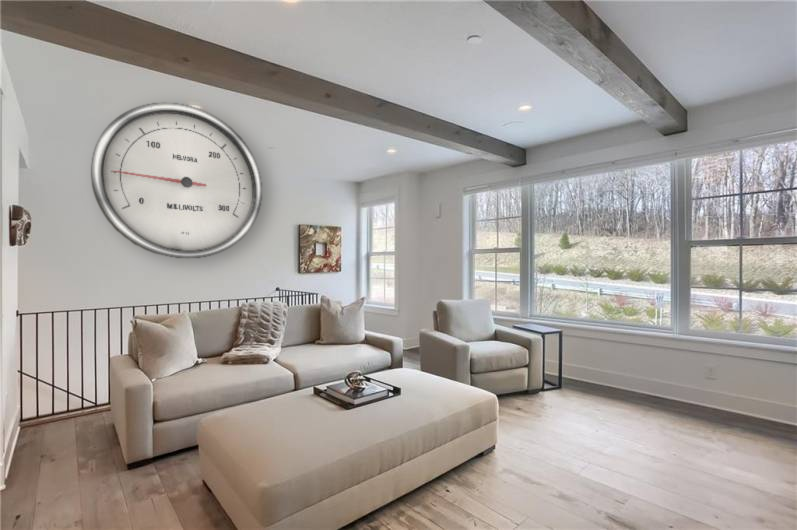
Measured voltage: 40 mV
